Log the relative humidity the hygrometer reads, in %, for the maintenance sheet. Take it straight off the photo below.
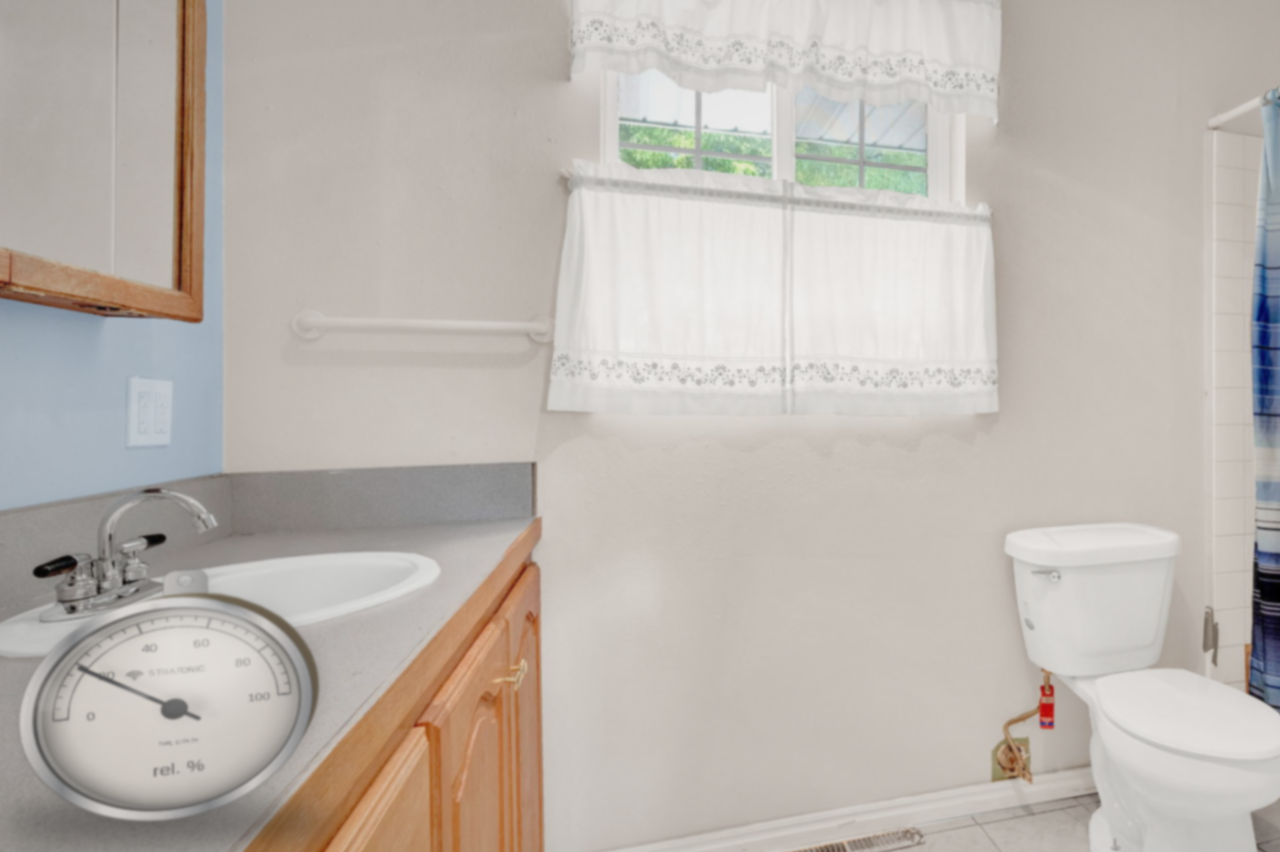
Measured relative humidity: 20 %
